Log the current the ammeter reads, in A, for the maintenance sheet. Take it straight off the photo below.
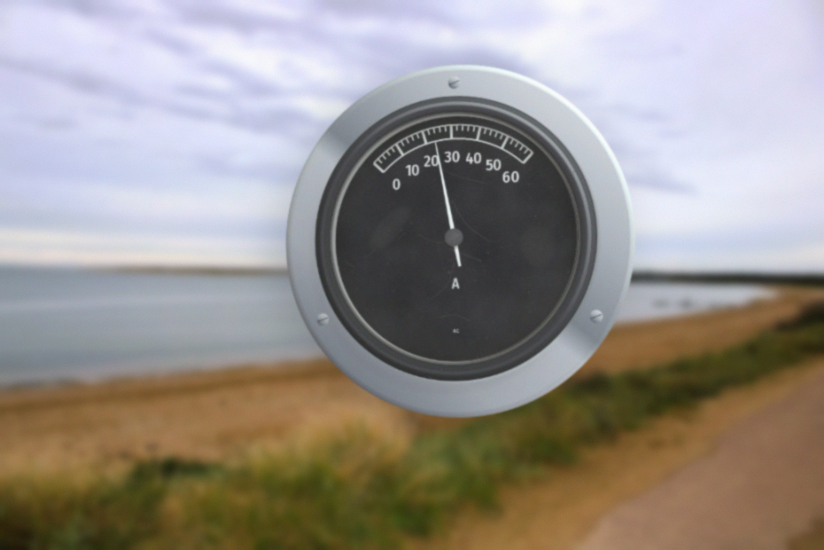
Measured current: 24 A
